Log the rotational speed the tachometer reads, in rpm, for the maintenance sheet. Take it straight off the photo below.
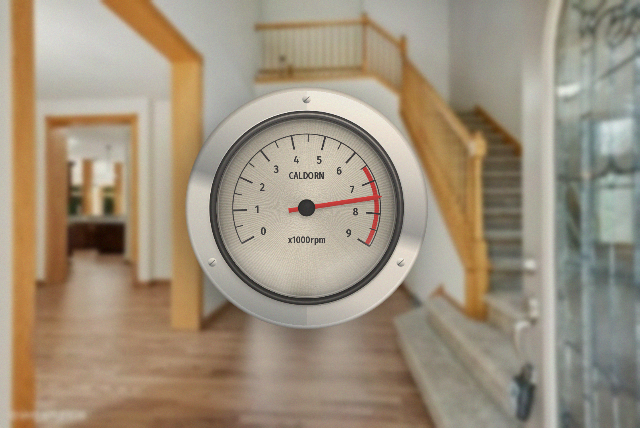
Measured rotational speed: 7500 rpm
